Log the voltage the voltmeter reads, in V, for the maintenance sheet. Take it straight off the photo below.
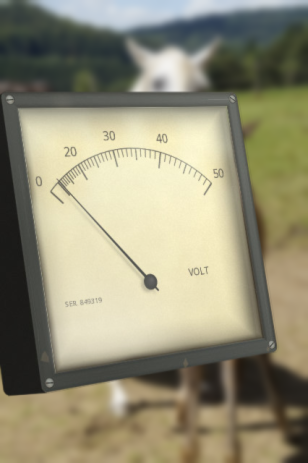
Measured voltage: 10 V
